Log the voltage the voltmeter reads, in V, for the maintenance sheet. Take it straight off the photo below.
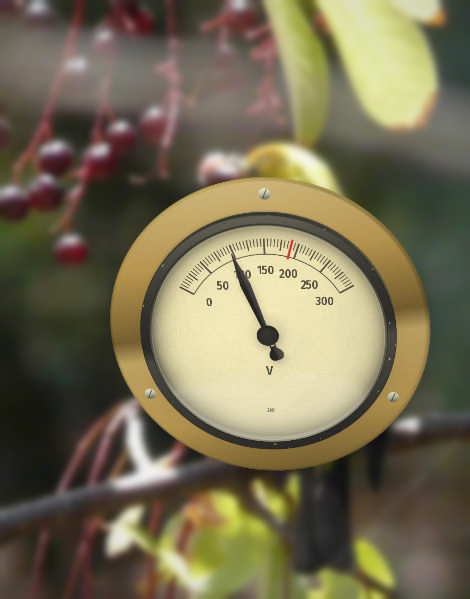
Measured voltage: 100 V
